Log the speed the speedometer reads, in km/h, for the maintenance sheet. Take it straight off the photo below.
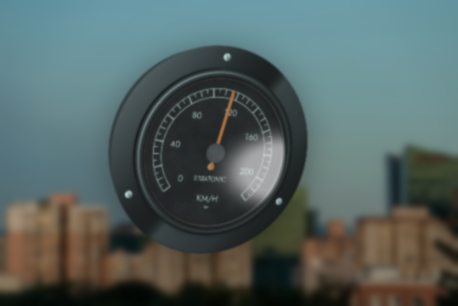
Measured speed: 115 km/h
